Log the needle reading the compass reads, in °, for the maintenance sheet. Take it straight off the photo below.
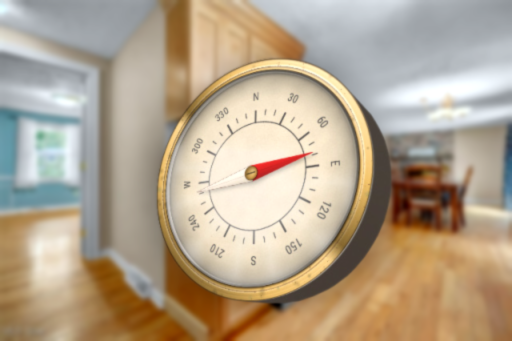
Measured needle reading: 80 °
